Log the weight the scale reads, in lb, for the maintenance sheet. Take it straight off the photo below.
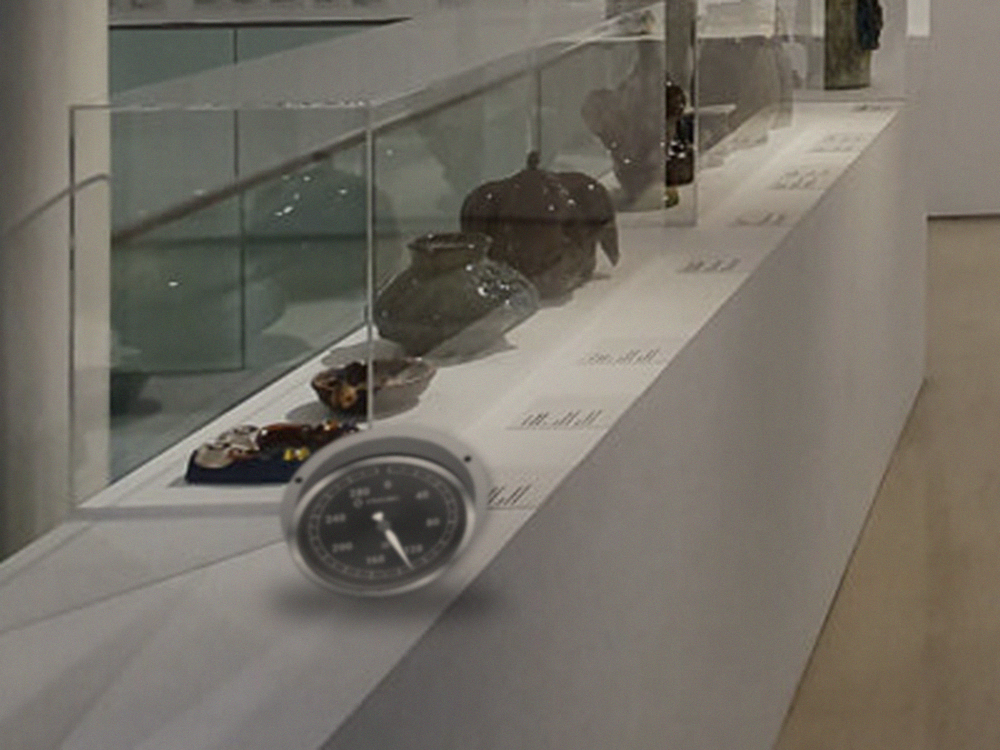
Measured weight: 130 lb
